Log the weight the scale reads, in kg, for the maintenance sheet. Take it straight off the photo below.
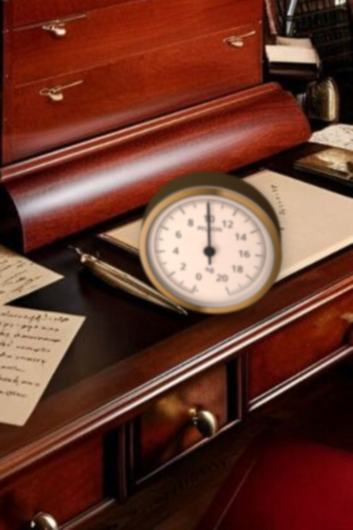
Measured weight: 10 kg
